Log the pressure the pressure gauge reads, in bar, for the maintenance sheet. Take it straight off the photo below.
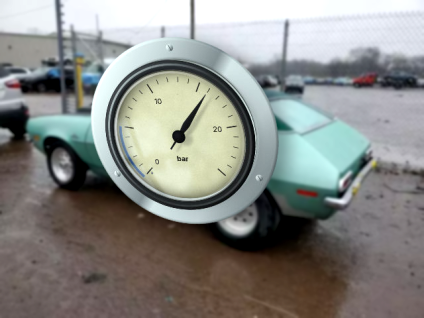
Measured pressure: 16 bar
